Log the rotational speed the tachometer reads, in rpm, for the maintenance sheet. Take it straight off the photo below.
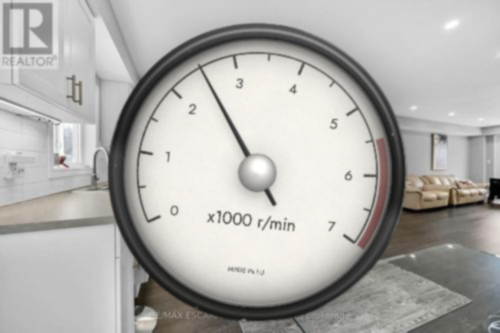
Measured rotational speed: 2500 rpm
